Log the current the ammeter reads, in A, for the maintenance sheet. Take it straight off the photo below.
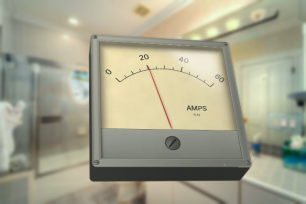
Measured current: 20 A
